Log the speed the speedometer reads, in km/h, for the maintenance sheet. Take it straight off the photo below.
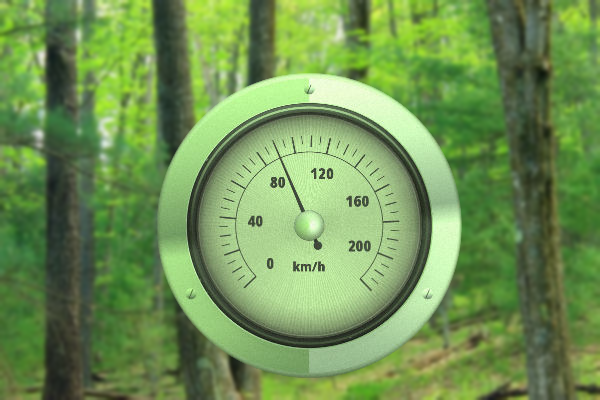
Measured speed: 90 km/h
